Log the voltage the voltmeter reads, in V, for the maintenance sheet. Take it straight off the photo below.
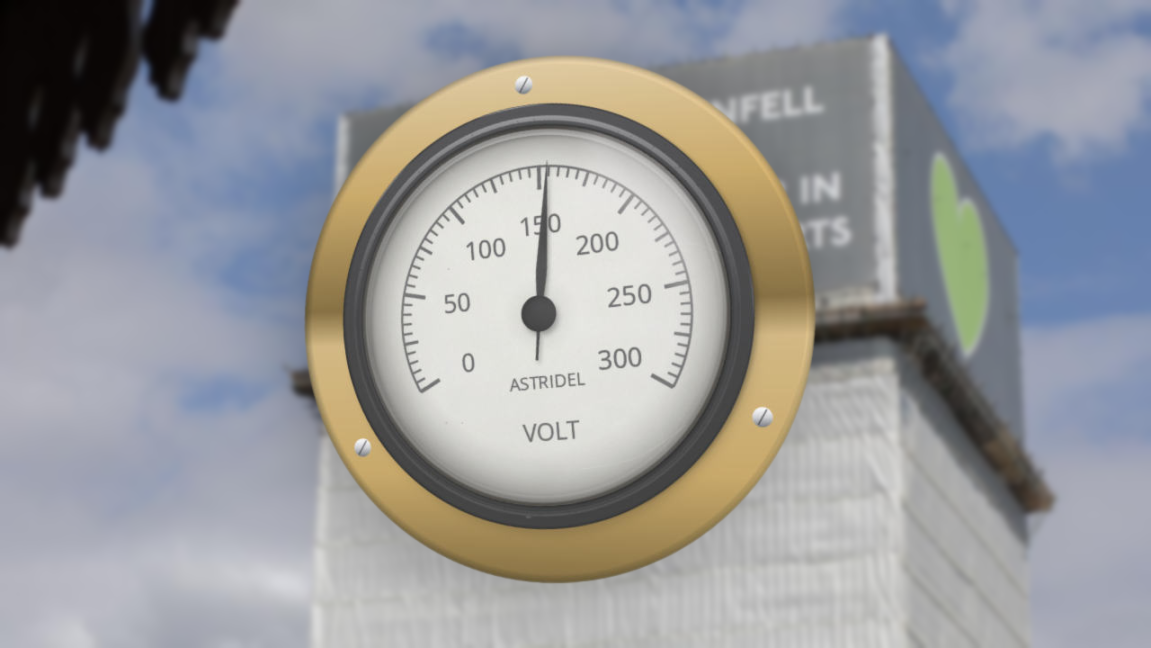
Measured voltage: 155 V
